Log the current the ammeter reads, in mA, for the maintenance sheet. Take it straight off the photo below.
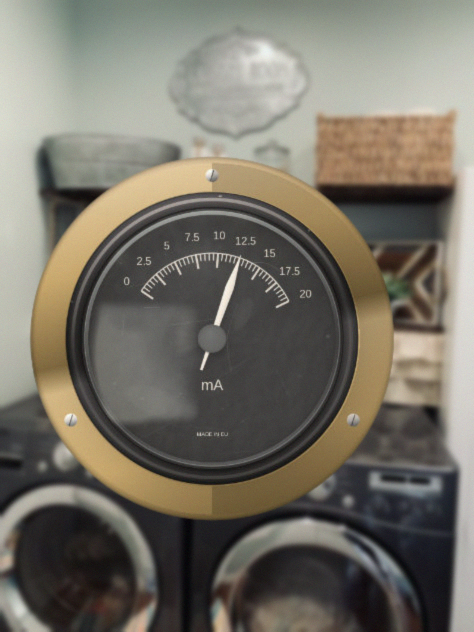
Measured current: 12.5 mA
